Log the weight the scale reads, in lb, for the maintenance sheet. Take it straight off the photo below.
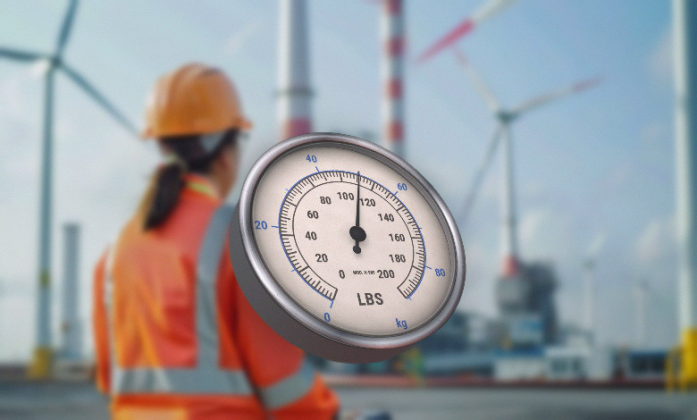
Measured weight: 110 lb
